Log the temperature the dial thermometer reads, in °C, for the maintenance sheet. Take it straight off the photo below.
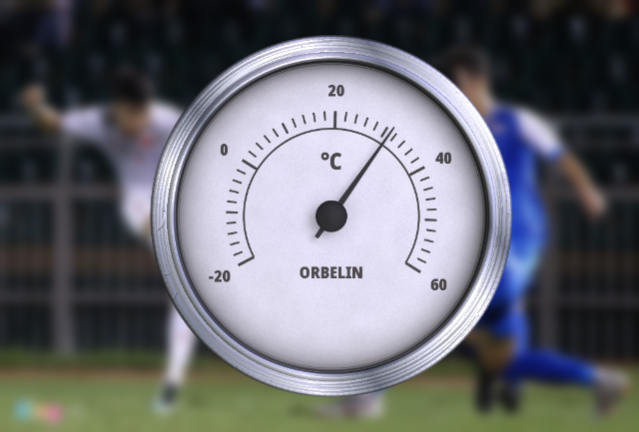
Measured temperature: 31 °C
